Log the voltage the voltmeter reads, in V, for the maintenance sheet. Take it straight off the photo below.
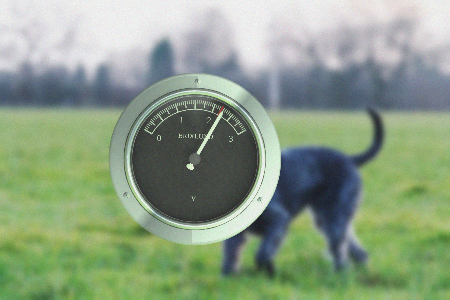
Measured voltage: 2.25 V
